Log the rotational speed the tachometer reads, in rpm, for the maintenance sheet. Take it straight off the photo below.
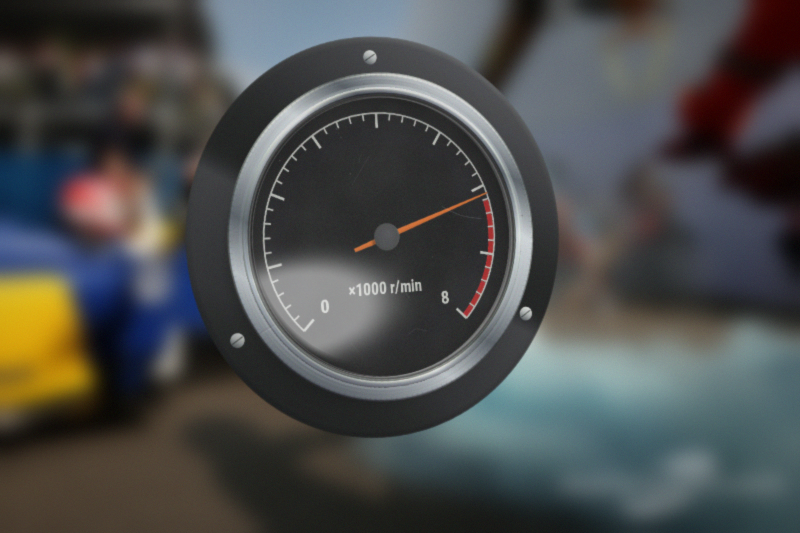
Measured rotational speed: 6100 rpm
